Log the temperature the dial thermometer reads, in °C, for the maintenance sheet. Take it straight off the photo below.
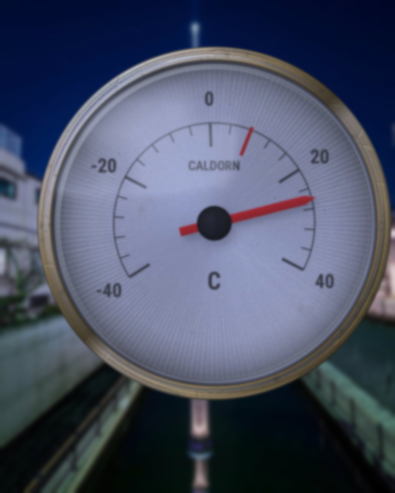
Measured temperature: 26 °C
